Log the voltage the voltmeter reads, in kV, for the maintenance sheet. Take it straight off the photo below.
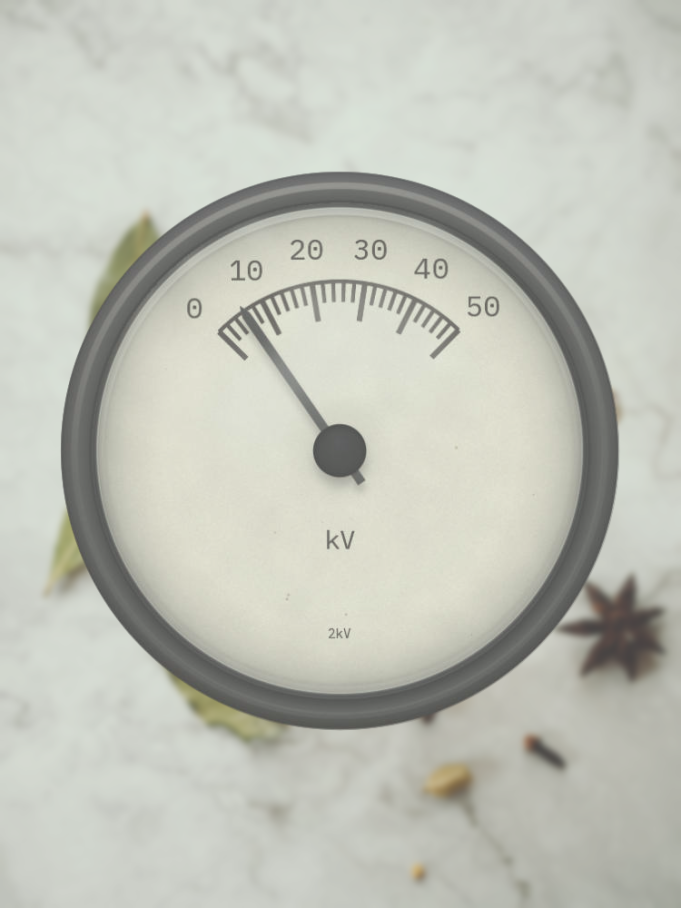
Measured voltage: 6 kV
